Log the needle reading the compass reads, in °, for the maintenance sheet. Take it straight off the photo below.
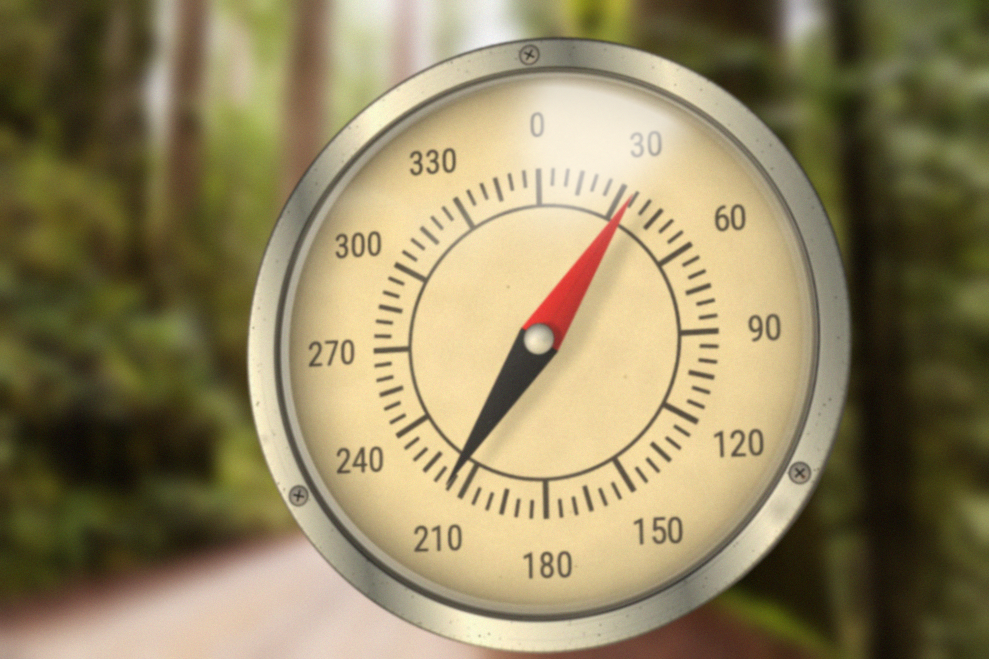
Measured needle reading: 35 °
